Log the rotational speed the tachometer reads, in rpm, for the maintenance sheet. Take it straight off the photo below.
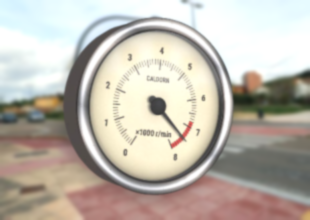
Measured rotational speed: 7500 rpm
